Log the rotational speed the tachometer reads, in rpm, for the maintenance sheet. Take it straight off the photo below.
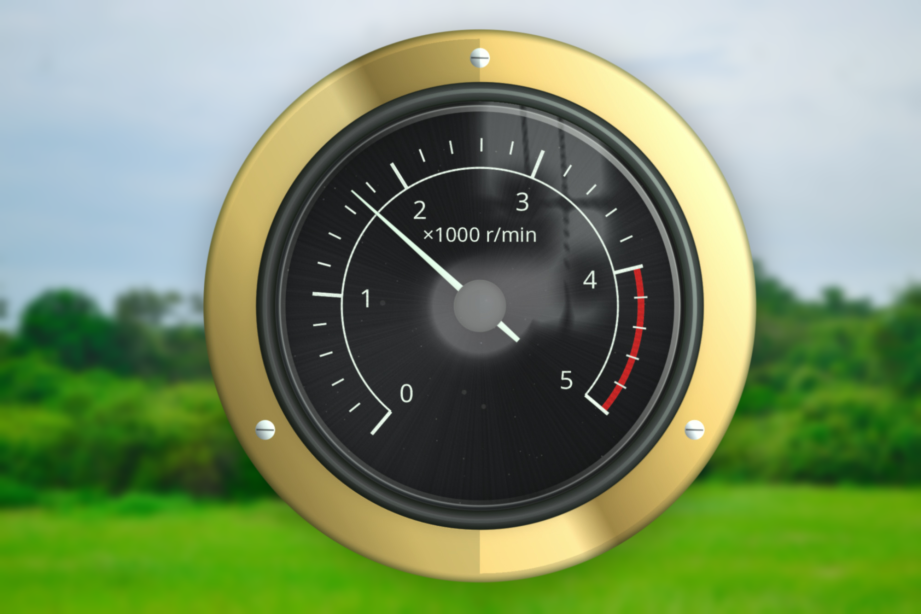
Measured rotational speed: 1700 rpm
